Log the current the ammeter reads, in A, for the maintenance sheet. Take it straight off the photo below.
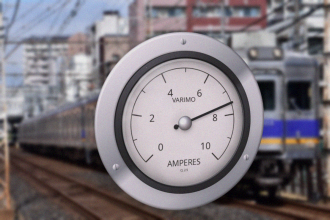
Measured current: 7.5 A
